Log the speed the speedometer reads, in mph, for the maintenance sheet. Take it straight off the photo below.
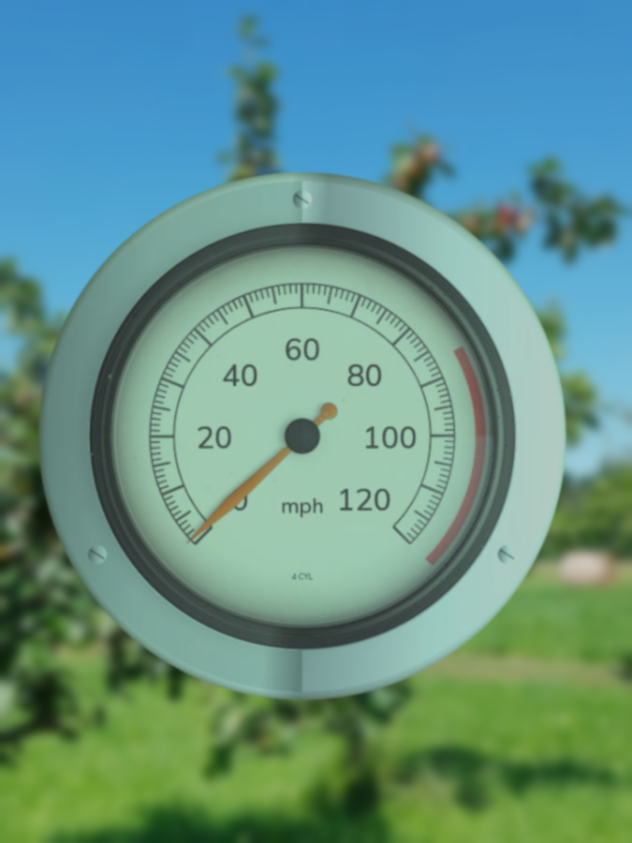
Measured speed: 1 mph
